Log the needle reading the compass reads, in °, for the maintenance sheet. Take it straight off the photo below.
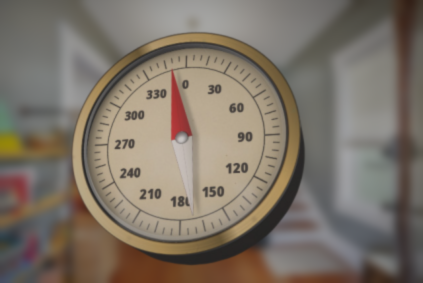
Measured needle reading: 350 °
